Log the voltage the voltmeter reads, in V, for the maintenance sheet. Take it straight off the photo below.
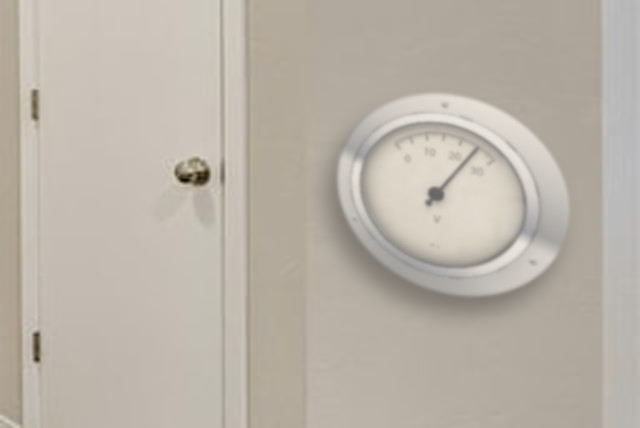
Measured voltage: 25 V
